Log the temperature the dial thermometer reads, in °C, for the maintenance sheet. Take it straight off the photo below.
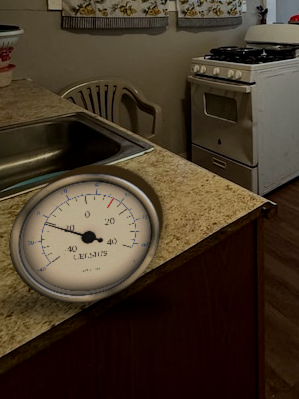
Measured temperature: -20 °C
